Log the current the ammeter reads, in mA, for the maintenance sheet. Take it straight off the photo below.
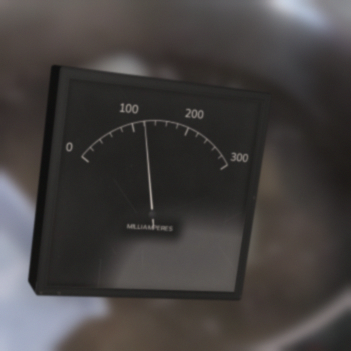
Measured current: 120 mA
